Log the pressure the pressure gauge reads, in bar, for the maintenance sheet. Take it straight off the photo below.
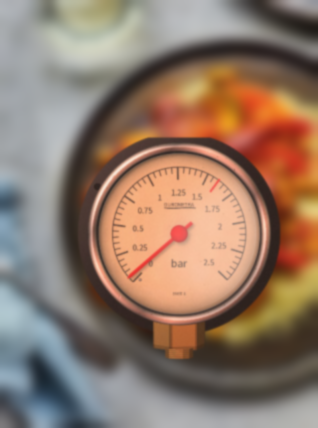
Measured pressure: 0.05 bar
